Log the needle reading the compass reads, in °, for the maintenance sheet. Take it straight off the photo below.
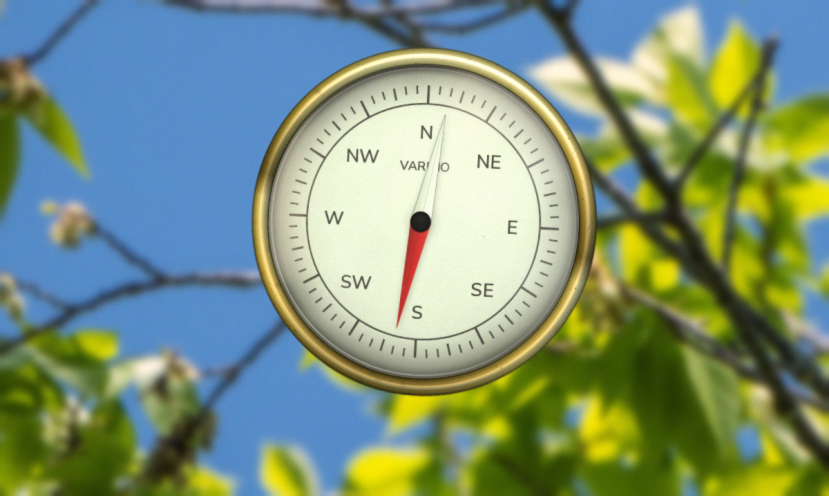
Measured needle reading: 190 °
